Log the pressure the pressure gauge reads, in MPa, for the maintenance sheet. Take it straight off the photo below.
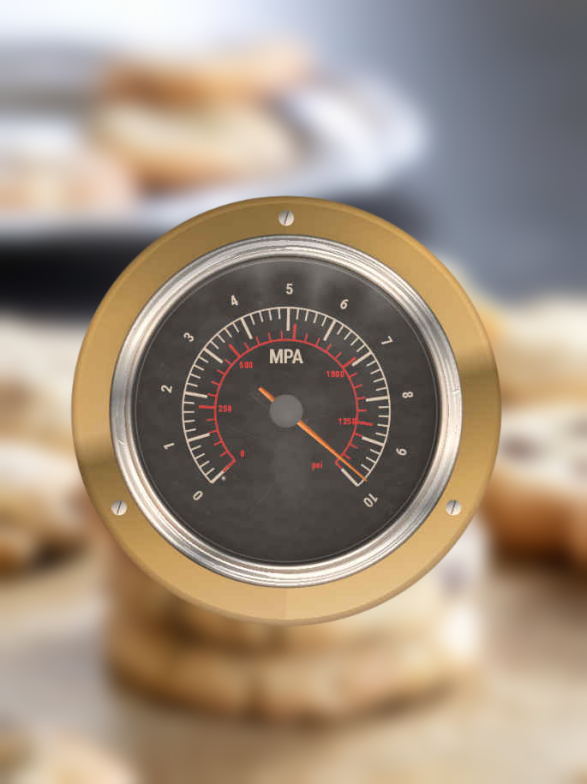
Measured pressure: 9.8 MPa
